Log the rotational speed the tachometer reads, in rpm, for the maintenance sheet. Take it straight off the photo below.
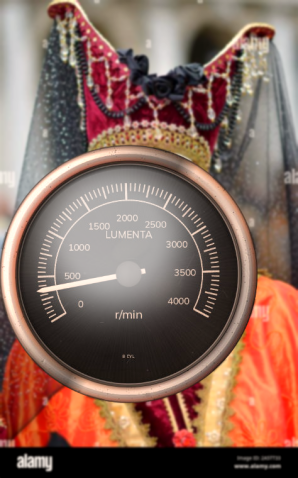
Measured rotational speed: 350 rpm
